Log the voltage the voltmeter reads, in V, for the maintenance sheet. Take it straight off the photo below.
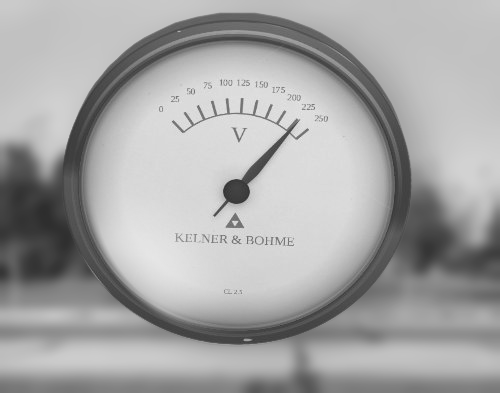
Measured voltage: 225 V
